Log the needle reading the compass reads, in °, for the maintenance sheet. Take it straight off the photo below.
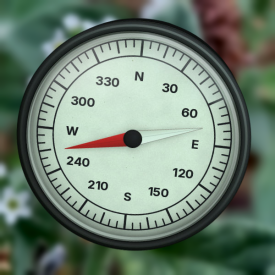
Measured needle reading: 255 °
